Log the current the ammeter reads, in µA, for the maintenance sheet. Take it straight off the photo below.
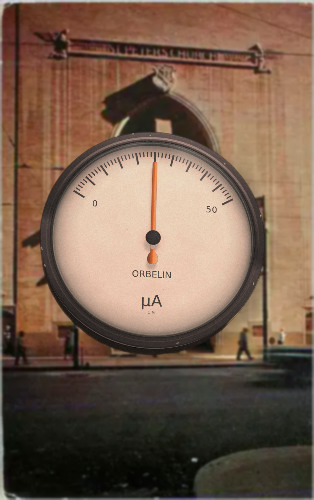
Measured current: 25 µA
